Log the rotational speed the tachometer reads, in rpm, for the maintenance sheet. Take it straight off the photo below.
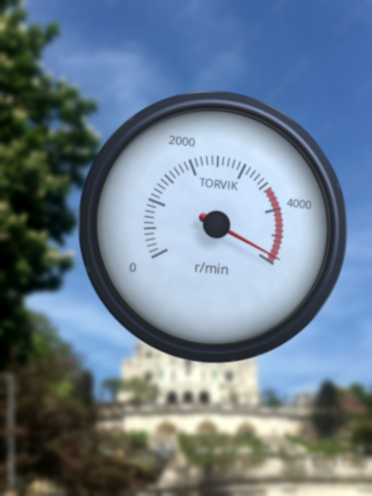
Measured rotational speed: 4900 rpm
